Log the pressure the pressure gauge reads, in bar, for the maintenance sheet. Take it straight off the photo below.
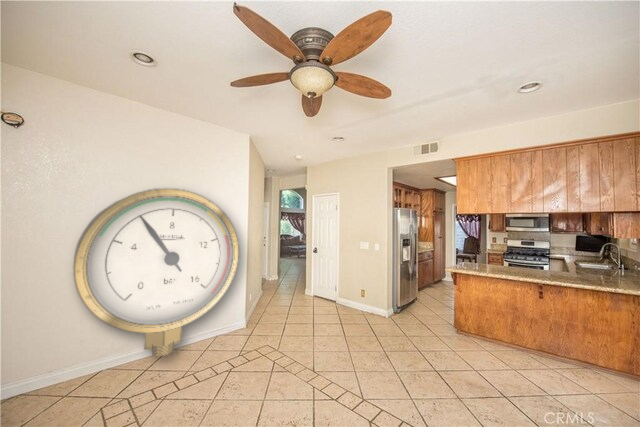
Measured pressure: 6 bar
